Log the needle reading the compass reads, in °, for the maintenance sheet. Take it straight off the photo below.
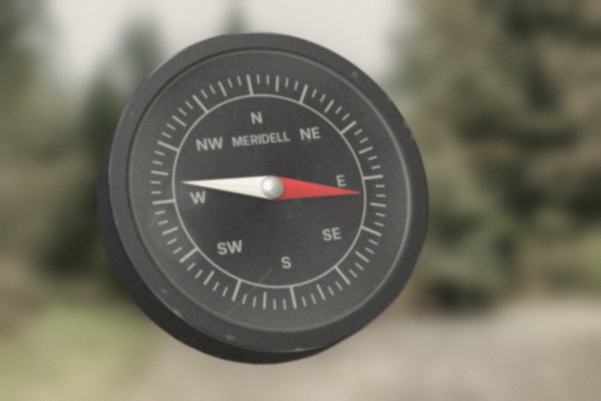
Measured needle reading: 100 °
